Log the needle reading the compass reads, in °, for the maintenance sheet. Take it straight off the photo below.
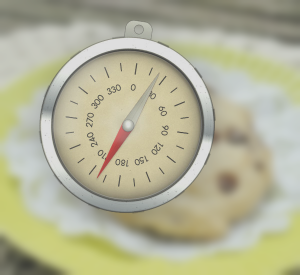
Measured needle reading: 202.5 °
